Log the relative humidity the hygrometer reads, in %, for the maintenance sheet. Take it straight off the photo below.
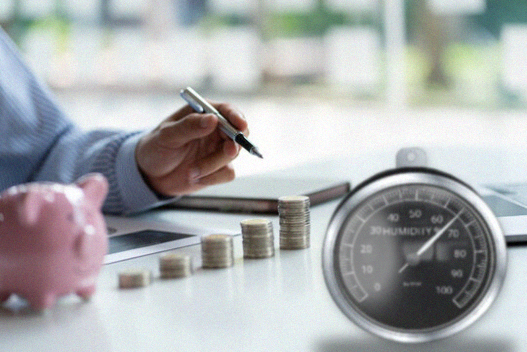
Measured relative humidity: 65 %
